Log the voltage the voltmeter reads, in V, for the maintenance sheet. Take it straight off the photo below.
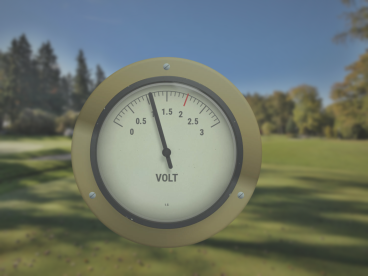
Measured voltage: 1.1 V
